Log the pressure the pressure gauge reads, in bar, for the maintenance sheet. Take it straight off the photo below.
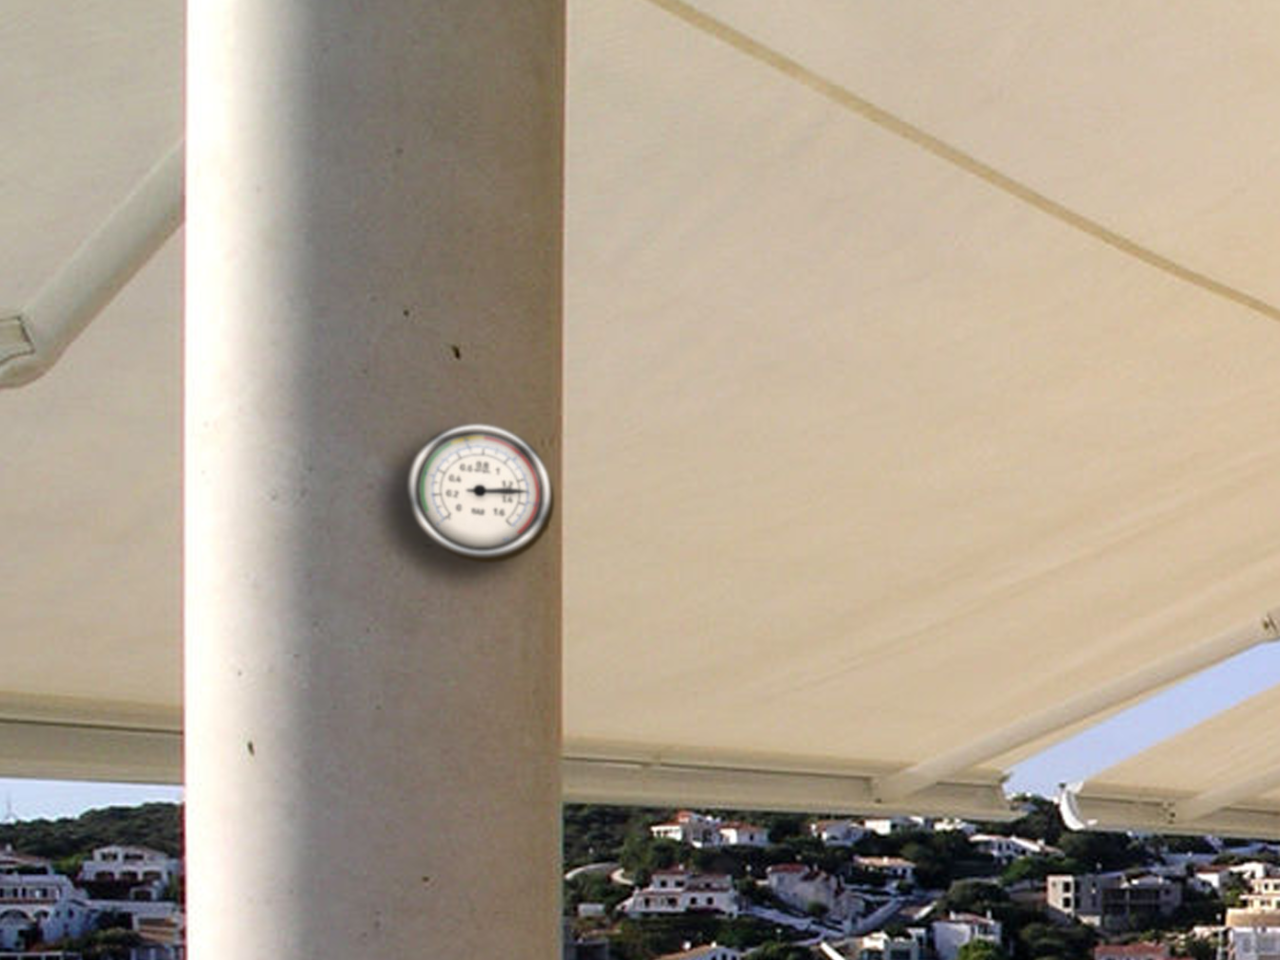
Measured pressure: 1.3 bar
